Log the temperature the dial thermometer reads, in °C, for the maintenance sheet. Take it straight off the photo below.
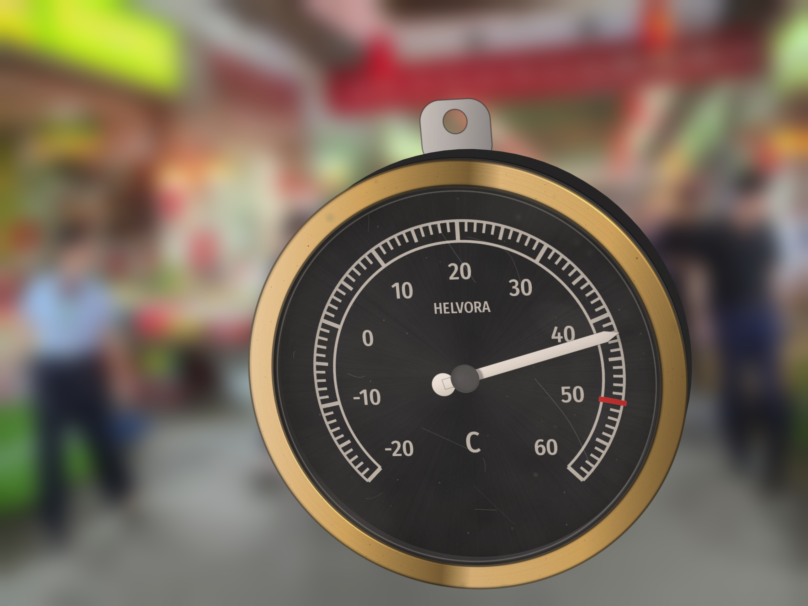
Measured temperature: 42 °C
